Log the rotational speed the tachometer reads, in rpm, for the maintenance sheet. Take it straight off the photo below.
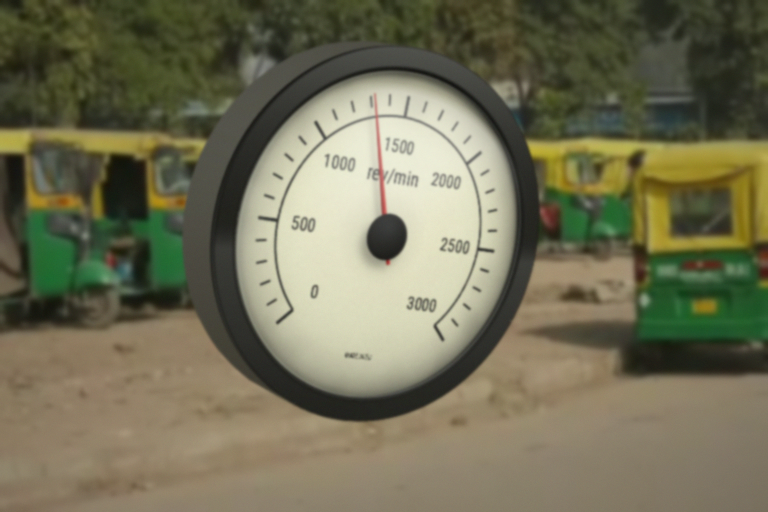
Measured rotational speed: 1300 rpm
